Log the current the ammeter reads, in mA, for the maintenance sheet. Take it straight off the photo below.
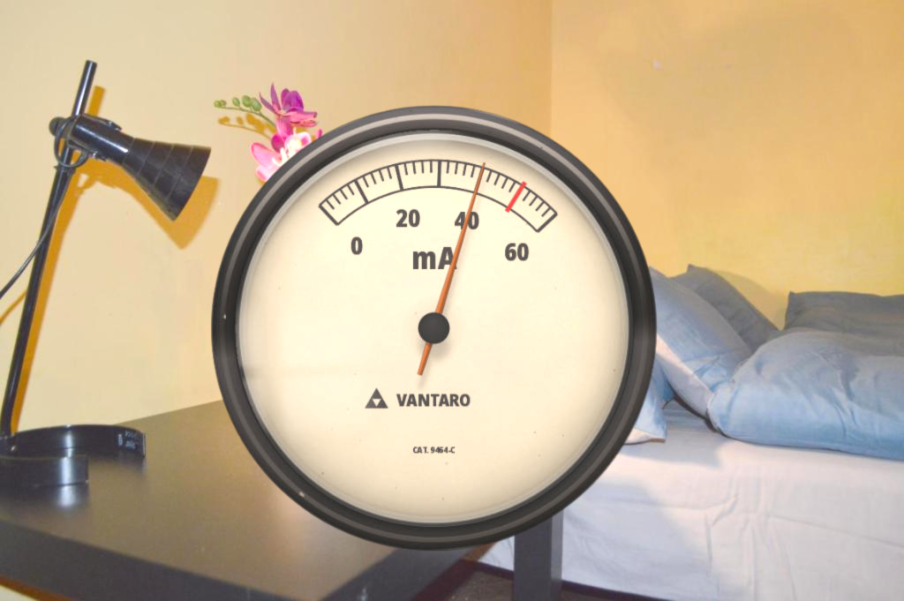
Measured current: 40 mA
